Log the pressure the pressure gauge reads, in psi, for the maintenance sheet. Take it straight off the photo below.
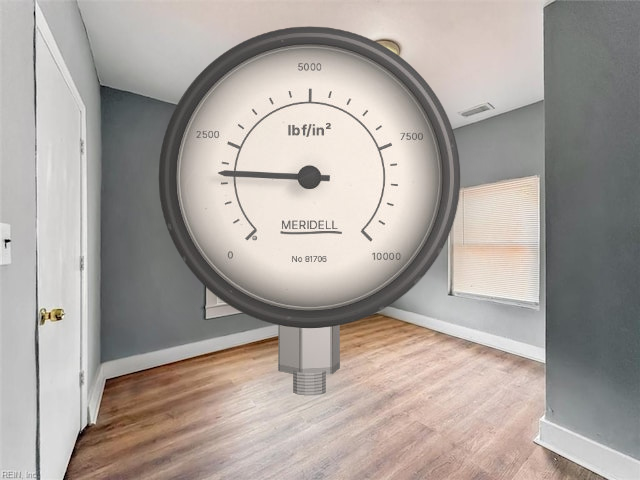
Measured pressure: 1750 psi
